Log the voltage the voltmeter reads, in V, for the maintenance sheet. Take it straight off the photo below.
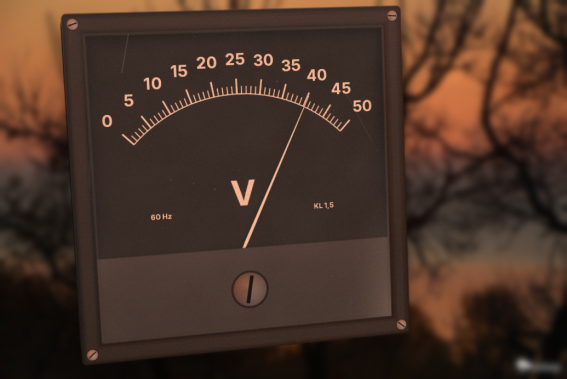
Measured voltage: 40 V
